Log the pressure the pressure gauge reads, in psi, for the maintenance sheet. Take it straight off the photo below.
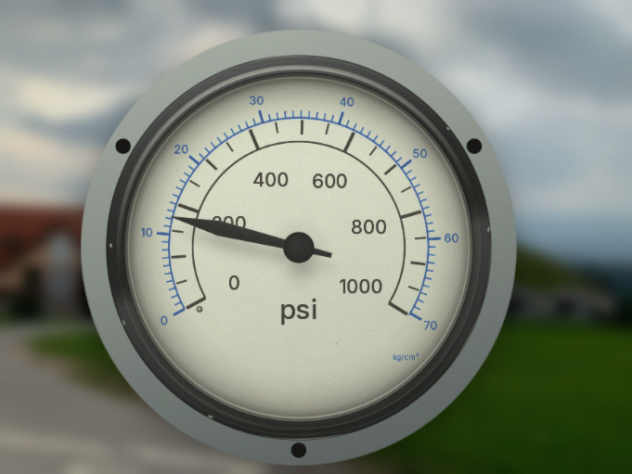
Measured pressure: 175 psi
